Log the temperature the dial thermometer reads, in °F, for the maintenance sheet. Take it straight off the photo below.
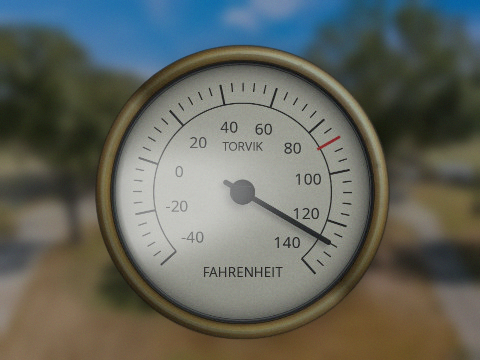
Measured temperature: 128 °F
